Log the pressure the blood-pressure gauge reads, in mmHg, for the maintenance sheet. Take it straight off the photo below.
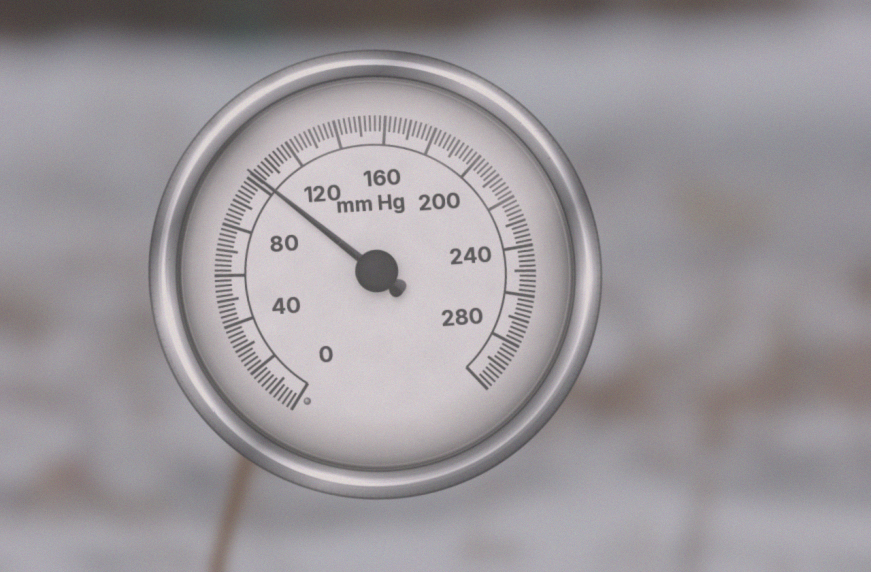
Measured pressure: 102 mmHg
